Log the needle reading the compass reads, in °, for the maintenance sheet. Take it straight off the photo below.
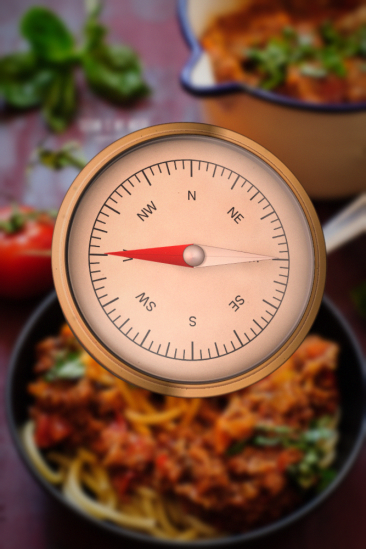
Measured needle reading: 270 °
